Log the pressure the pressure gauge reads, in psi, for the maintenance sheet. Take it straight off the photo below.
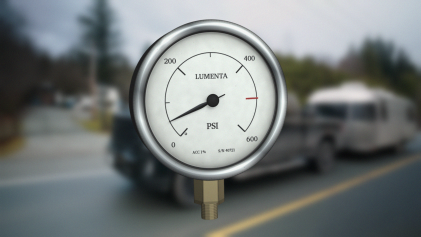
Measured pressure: 50 psi
